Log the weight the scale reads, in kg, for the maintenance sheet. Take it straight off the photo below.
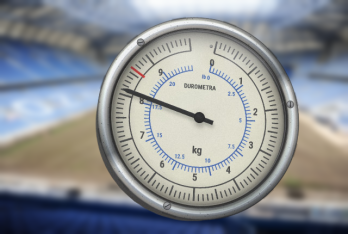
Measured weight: 8.1 kg
